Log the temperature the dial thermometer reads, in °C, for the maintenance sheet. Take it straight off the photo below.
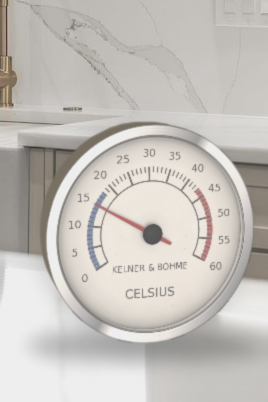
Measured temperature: 15 °C
